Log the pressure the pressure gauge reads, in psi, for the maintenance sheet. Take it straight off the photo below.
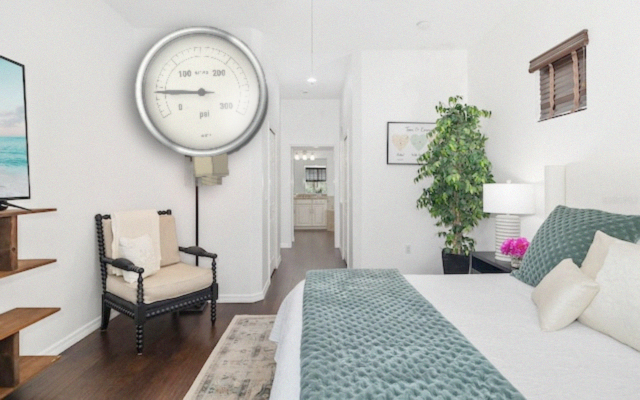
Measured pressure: 40 psi
